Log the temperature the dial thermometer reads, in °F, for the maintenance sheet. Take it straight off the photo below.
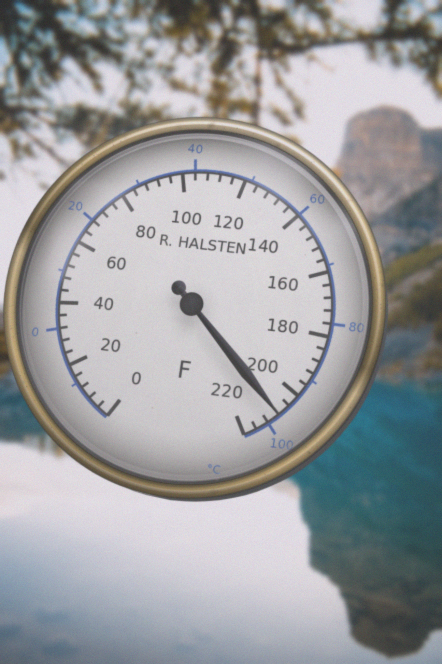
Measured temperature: 208 °F
